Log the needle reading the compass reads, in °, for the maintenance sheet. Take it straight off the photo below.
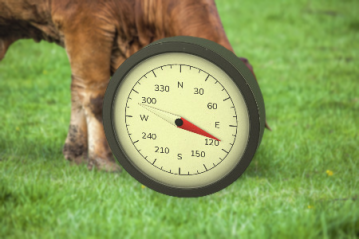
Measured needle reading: 110 °
